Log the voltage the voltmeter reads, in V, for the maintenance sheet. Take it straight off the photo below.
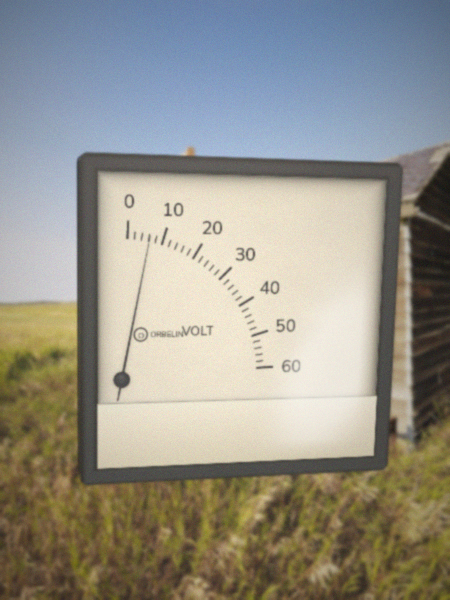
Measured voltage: 6 V
